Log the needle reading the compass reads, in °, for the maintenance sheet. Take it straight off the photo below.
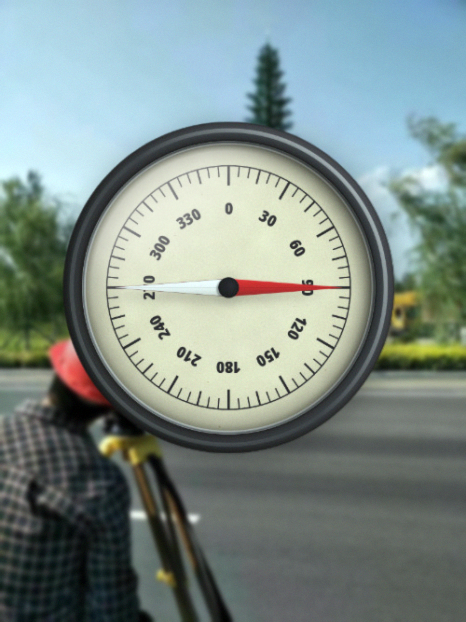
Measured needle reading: 90 °
